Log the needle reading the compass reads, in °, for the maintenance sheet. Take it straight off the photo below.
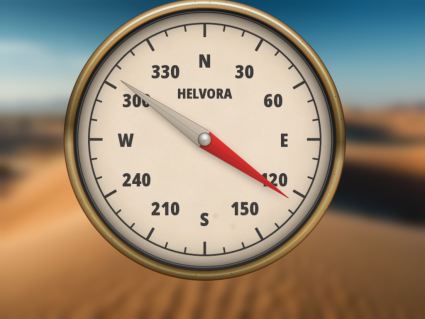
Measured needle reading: 125 °
